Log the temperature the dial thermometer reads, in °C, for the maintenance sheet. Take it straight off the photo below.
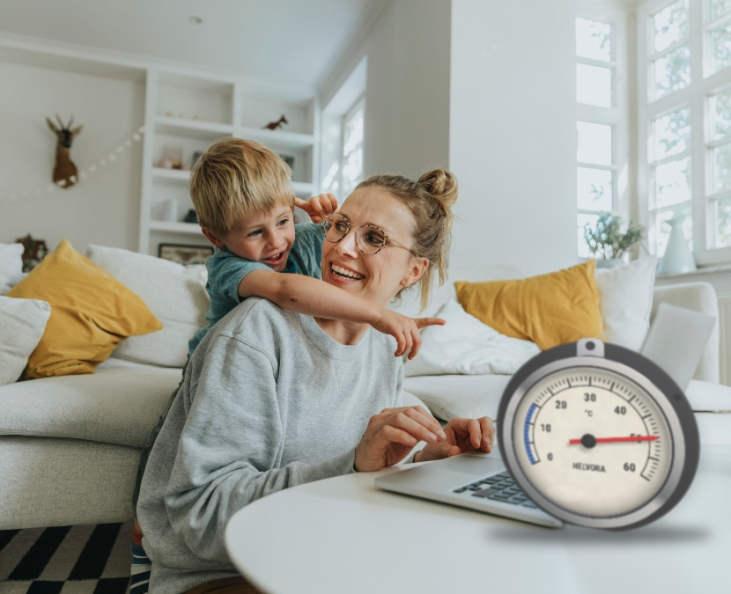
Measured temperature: 50 °C
